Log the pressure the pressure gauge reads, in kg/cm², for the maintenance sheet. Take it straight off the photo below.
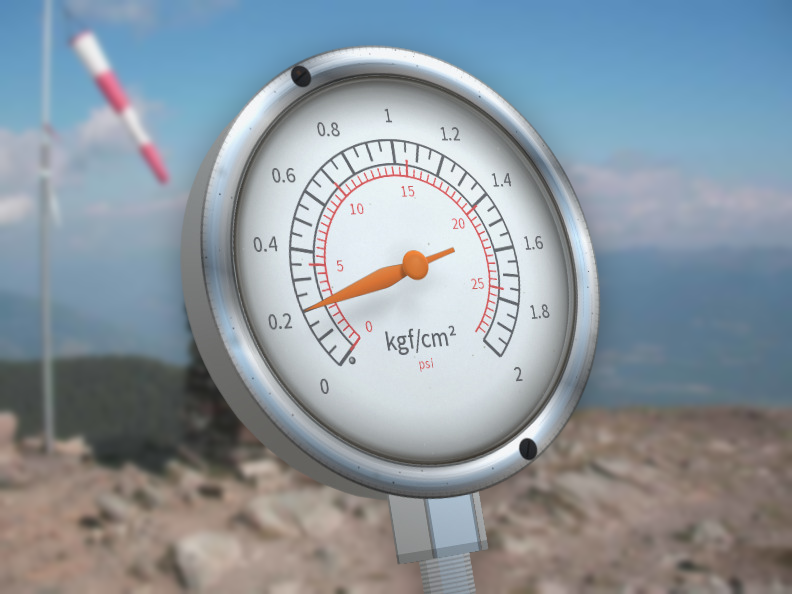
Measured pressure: 0.2 kg/cm²
